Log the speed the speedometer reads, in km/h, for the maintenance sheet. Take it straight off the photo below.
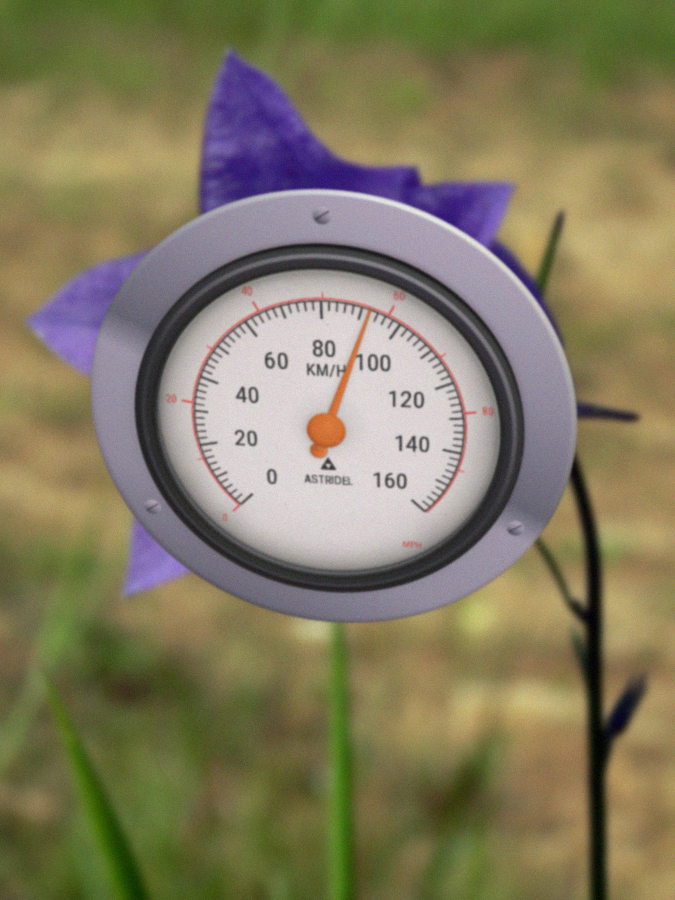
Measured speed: 92 km/h
